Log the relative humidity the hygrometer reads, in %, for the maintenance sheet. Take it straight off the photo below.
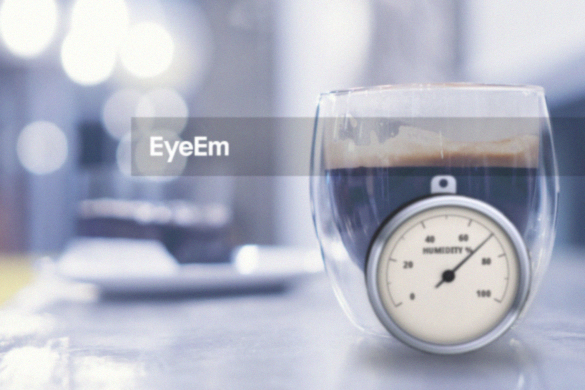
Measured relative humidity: 70 %
